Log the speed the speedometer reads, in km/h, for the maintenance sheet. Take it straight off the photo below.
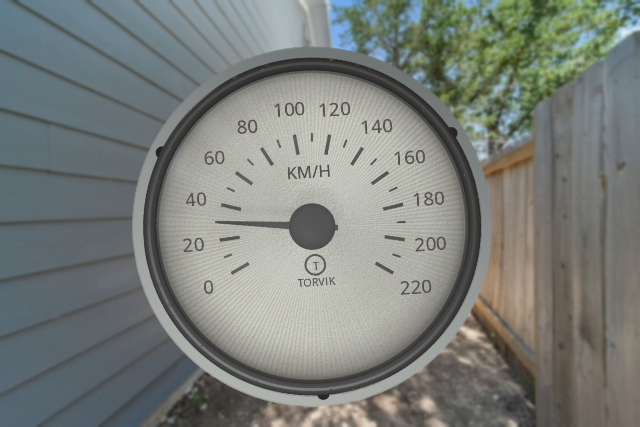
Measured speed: 30 km/h
